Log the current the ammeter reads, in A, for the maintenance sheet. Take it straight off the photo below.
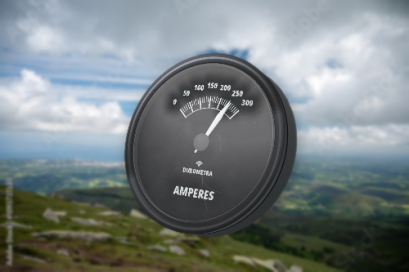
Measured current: 250 A
